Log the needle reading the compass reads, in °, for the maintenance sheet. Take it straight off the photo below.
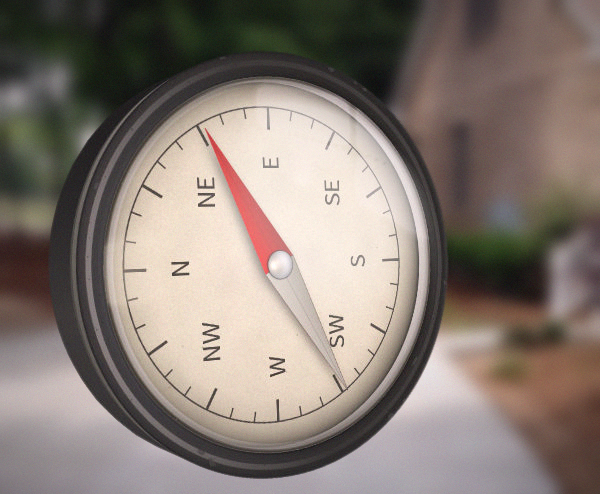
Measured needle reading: 60 °
